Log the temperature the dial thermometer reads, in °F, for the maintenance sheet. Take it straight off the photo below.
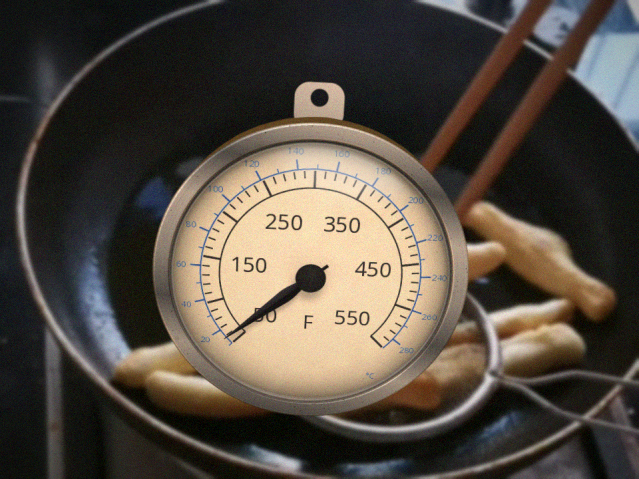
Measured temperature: 60 °F
